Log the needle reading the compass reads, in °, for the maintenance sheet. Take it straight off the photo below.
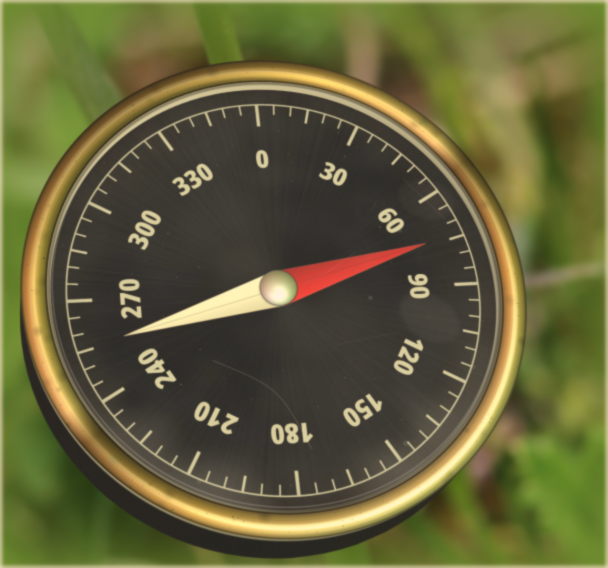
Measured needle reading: 75 °
